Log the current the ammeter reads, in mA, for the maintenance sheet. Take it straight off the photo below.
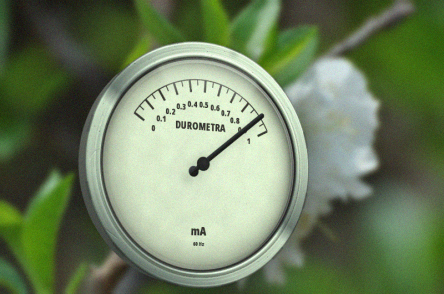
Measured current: 0.9 mA
